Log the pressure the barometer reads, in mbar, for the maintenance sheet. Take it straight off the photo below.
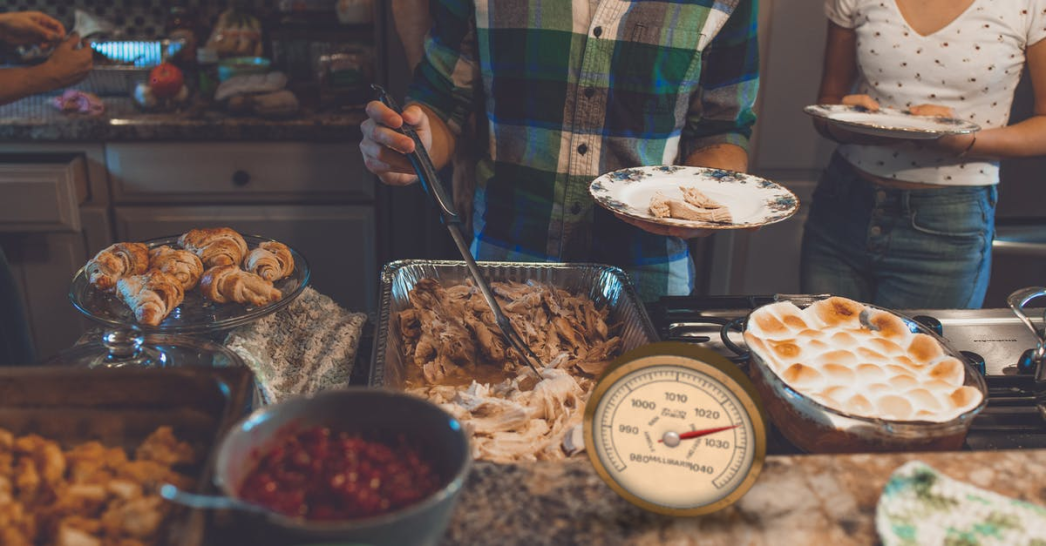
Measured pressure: 1025 mbar
